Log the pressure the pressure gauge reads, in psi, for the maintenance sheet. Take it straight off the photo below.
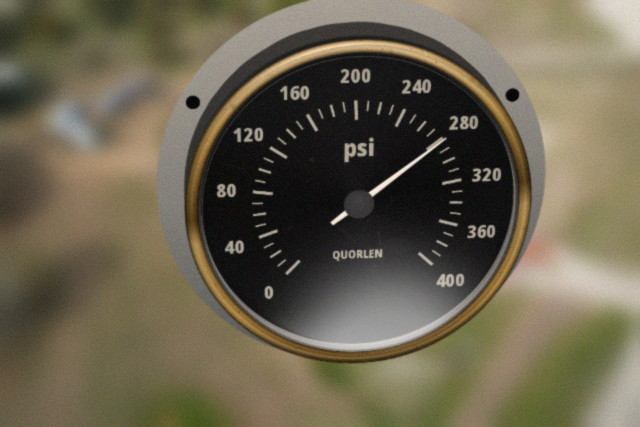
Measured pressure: 280 psi
